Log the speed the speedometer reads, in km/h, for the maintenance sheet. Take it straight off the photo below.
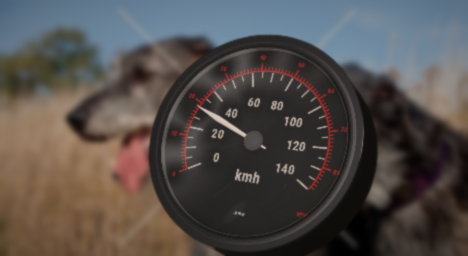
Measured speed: 30 km/h
